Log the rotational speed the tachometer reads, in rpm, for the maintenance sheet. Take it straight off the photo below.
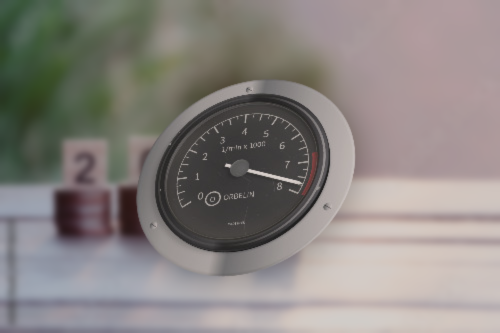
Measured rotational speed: 7750 rpm
